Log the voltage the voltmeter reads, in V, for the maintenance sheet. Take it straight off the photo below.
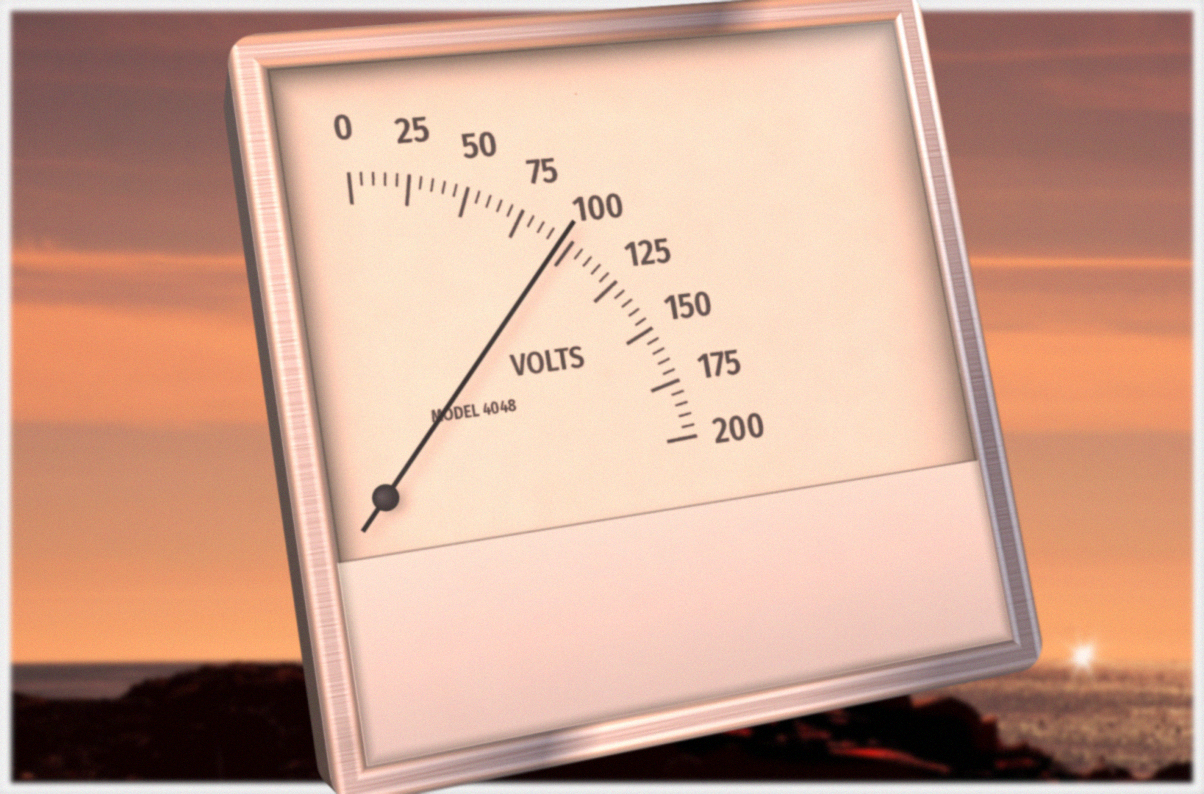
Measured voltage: 95 V
